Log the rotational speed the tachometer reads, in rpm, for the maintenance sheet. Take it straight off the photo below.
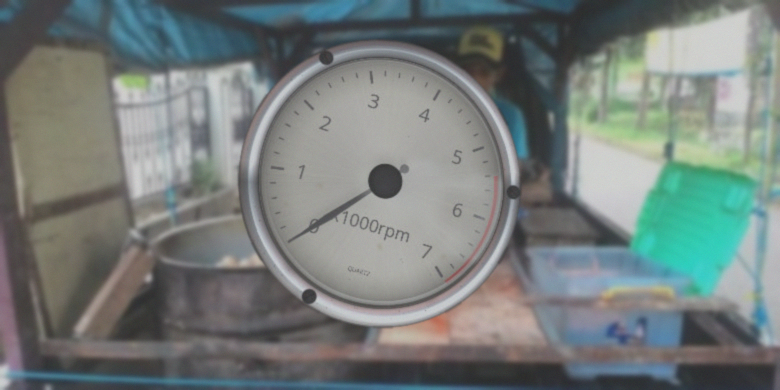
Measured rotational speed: 0 rpm
